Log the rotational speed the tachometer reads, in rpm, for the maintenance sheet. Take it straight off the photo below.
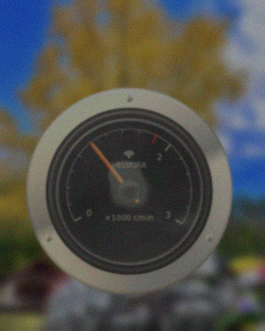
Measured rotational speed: 1000 rpm
